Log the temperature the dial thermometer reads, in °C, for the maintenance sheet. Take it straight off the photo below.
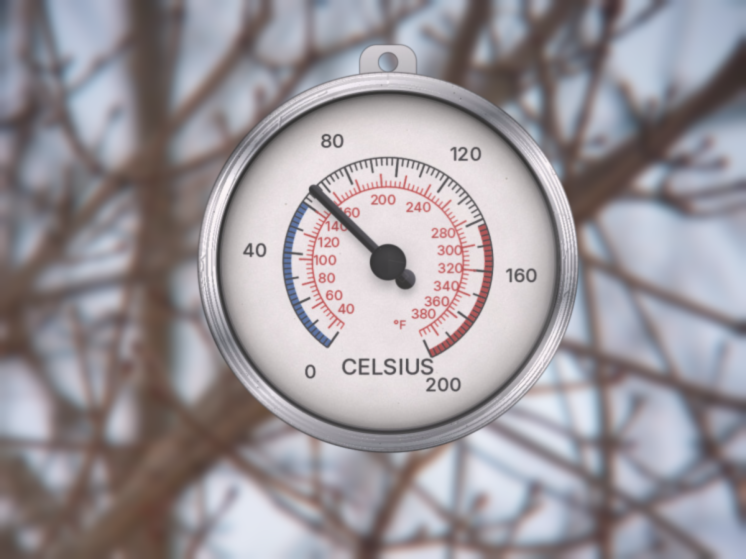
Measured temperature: 66 °C
